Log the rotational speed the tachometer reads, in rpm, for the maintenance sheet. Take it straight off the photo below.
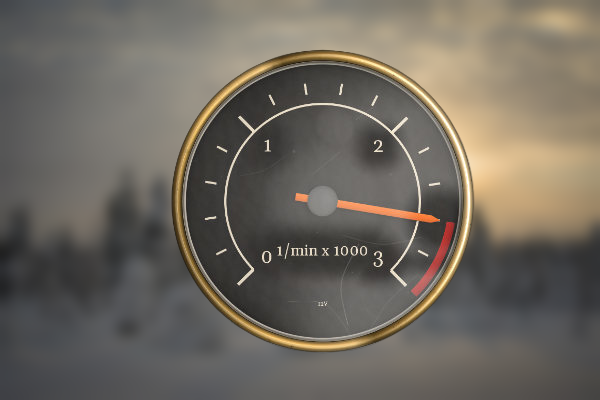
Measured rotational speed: 2600 rpm
